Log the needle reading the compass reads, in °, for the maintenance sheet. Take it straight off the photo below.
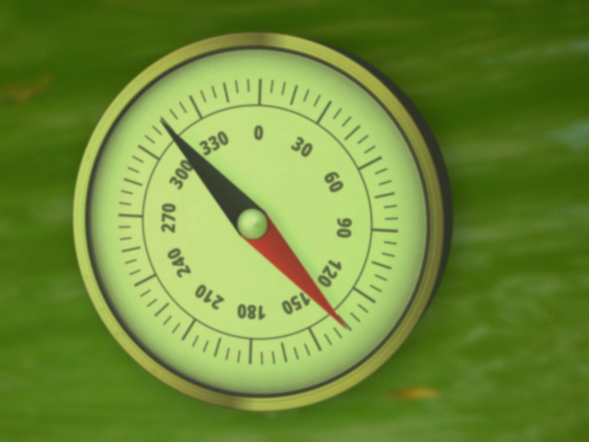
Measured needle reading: 135 °
